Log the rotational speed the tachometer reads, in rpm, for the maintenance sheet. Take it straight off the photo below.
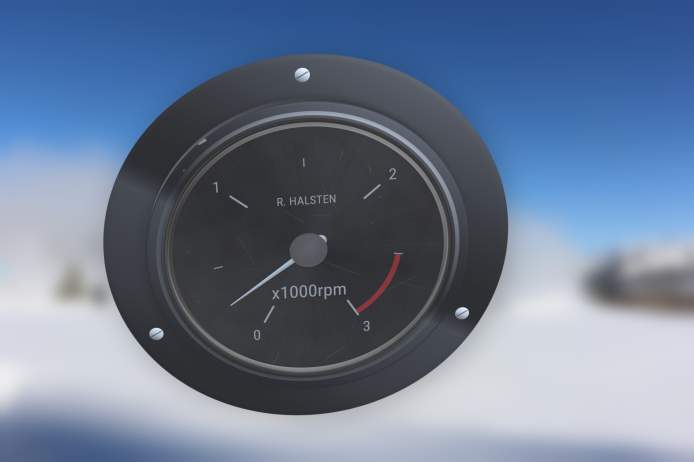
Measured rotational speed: 250 rpm
